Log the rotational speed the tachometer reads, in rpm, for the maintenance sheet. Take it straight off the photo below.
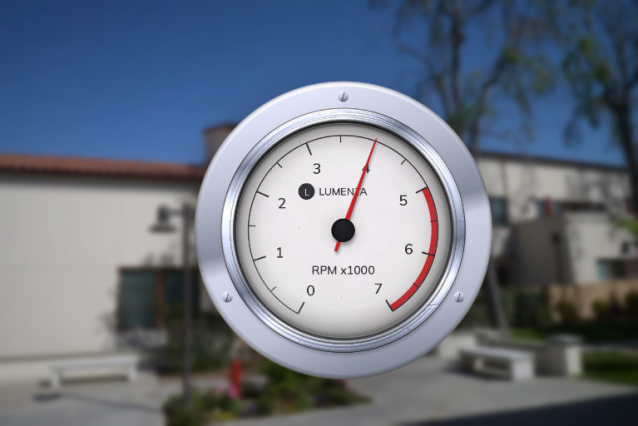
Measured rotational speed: 4000 rpm
